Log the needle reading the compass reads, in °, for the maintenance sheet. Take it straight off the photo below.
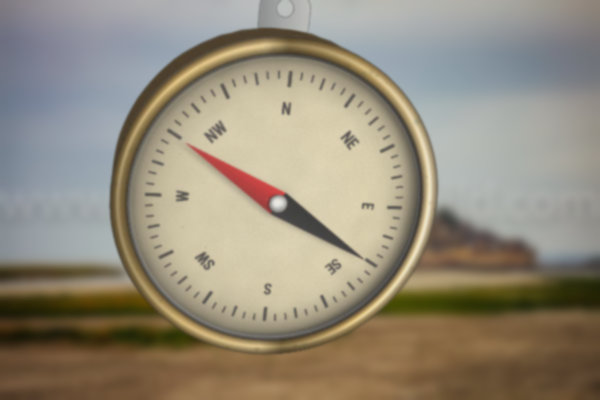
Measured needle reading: 300 °
